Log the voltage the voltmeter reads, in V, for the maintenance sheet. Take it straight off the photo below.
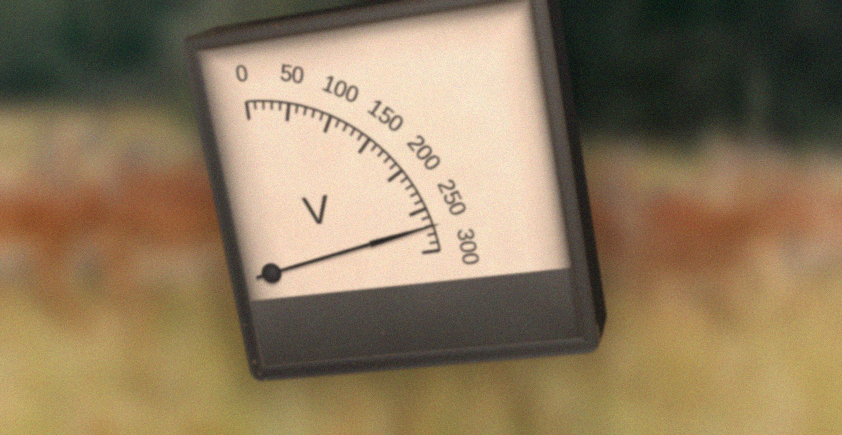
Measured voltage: 270 V
